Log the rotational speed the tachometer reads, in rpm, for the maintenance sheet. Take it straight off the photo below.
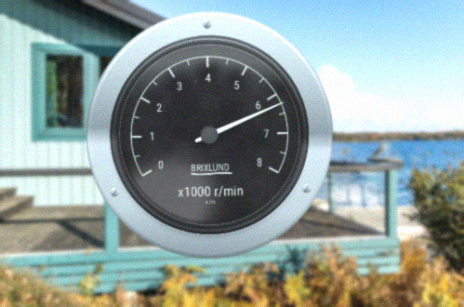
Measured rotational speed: 6250 rpm
